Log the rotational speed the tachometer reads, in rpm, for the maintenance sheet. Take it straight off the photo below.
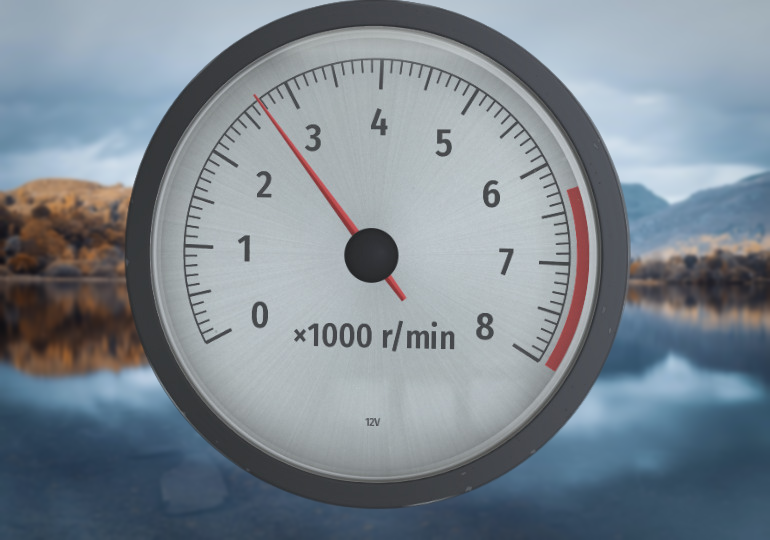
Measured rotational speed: 2700 rpm
